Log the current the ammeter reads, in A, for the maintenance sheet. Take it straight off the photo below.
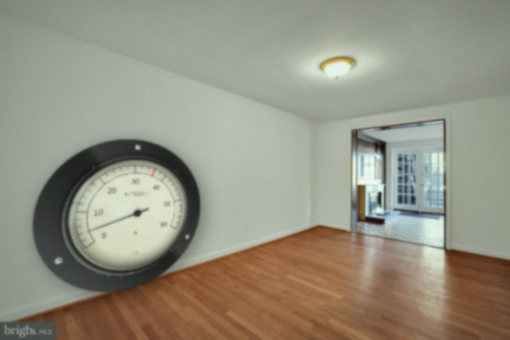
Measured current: 4 A
